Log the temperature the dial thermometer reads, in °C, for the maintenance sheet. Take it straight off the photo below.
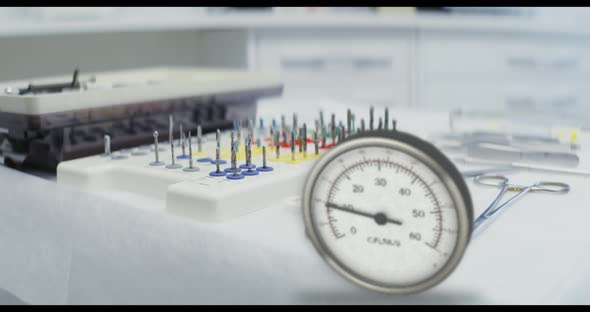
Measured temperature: 10 °C
